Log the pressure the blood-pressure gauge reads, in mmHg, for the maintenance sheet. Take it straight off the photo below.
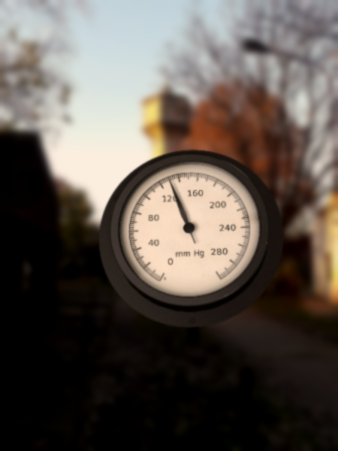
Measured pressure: 130 mmHg
